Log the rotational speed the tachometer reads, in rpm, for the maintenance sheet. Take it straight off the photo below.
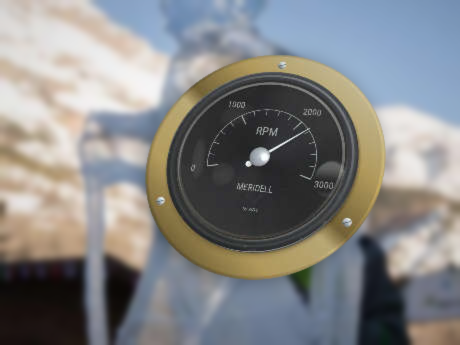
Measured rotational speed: 2200 rpm
